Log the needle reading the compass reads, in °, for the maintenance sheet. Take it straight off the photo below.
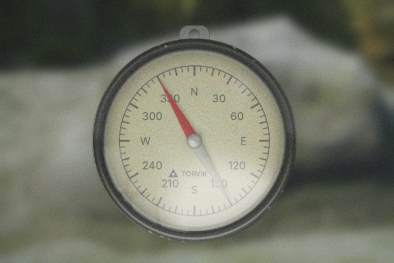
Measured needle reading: 330 °
